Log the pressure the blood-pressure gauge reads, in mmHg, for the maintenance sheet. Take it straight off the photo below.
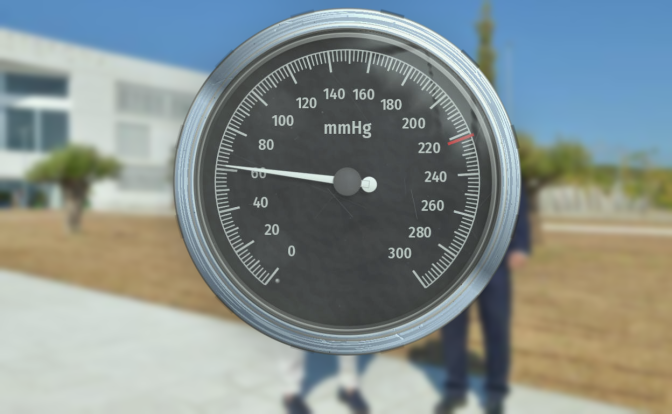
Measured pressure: 62 mmHg
